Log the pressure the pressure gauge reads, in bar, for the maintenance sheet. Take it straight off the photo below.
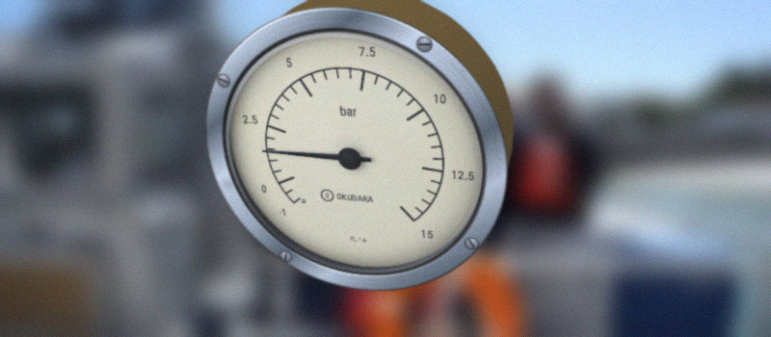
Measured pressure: 1.5 bar
